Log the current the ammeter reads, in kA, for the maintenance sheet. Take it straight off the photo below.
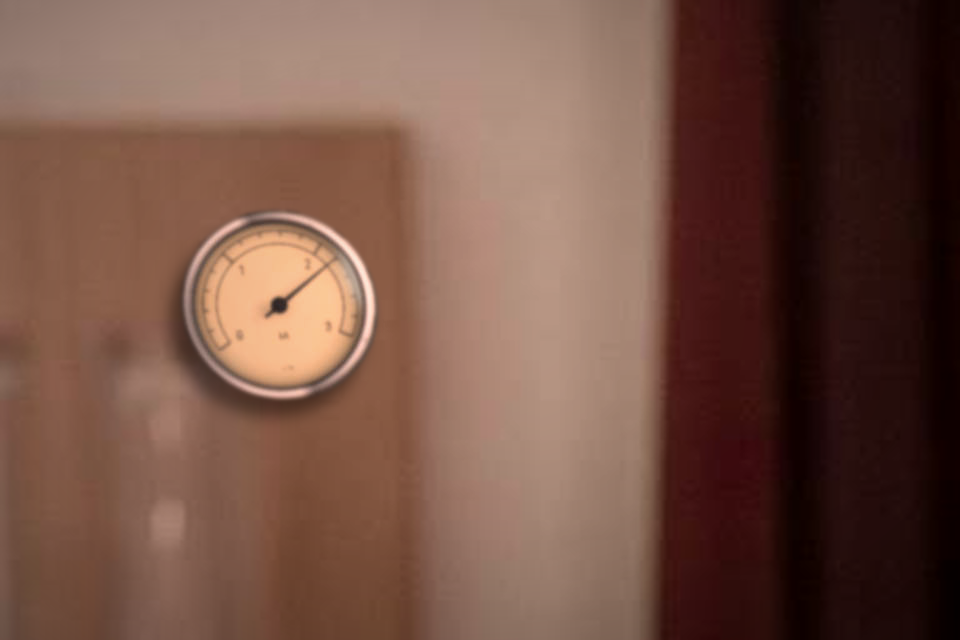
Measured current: 2.2 kA
